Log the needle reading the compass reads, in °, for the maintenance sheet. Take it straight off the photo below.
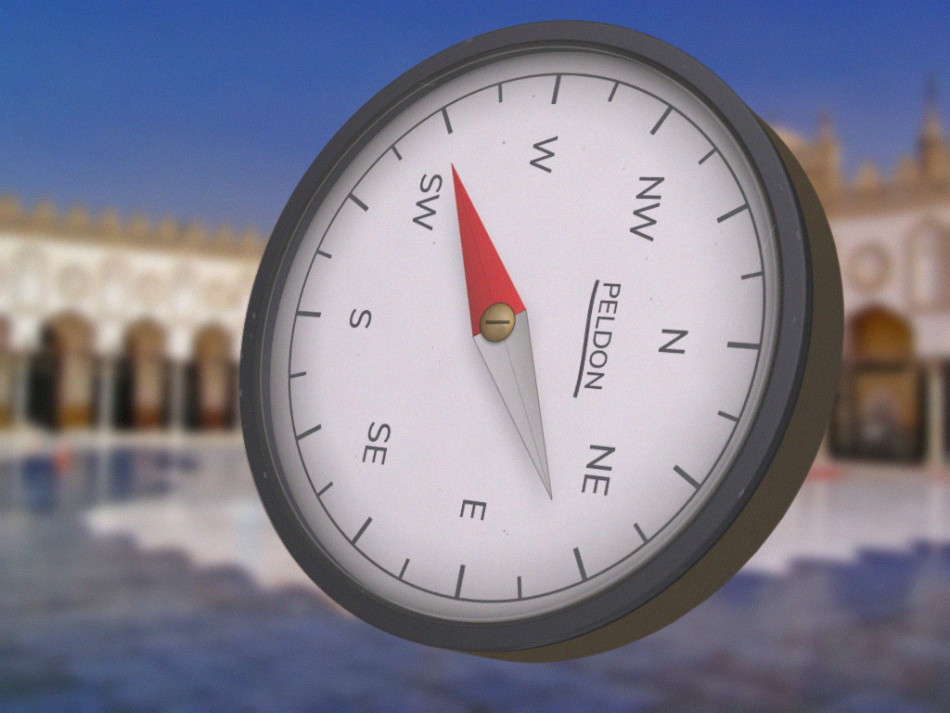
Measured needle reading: 240 °
